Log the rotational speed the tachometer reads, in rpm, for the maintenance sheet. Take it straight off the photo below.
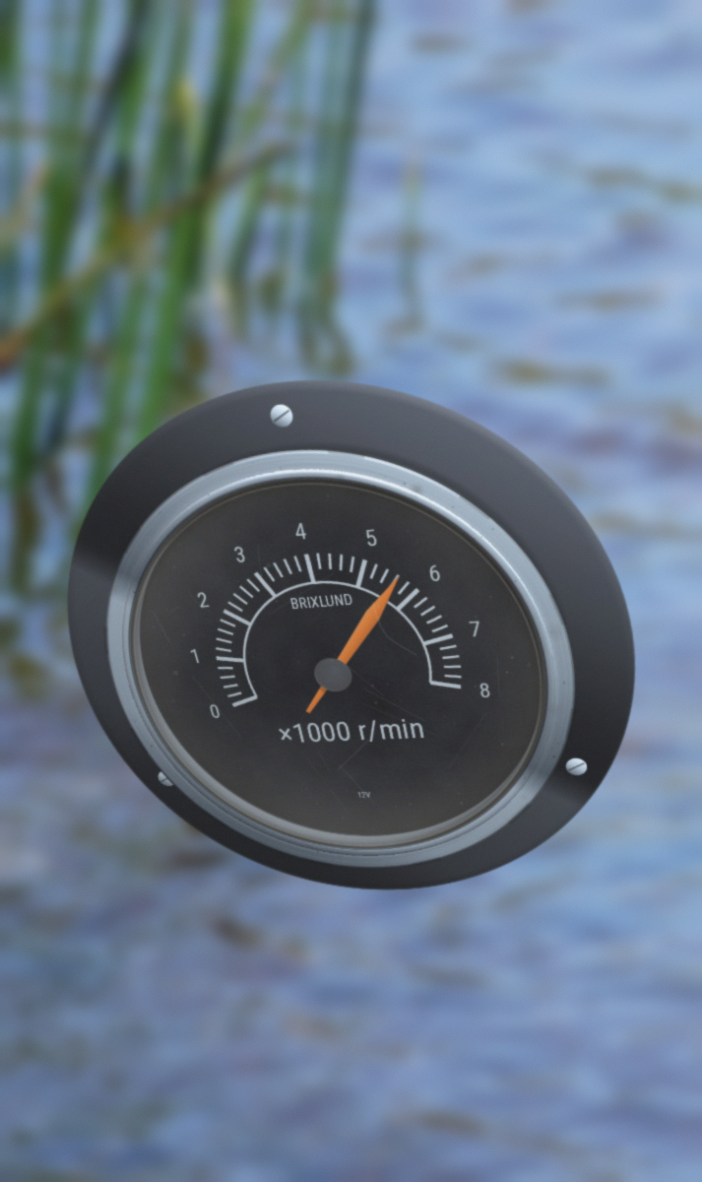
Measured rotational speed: 5600 rpm
